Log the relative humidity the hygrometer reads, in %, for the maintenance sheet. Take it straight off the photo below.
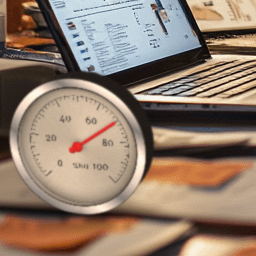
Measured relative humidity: 70 %
